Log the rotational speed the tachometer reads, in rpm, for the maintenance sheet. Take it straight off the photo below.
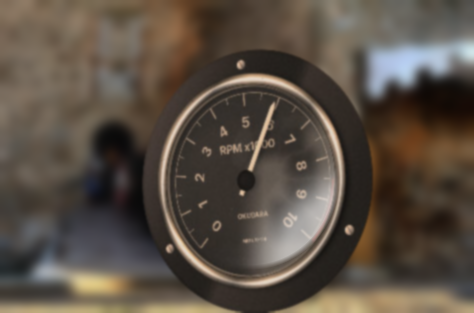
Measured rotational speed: 6000 rpm
